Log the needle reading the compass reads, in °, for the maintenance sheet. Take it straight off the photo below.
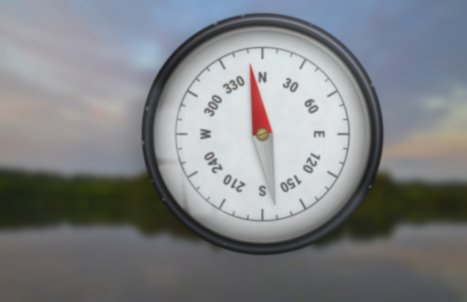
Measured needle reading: 350 °
